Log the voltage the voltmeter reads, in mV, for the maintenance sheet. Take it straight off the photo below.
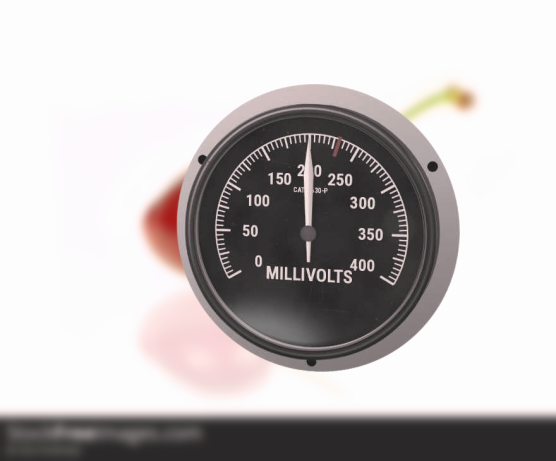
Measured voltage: 200 mV
